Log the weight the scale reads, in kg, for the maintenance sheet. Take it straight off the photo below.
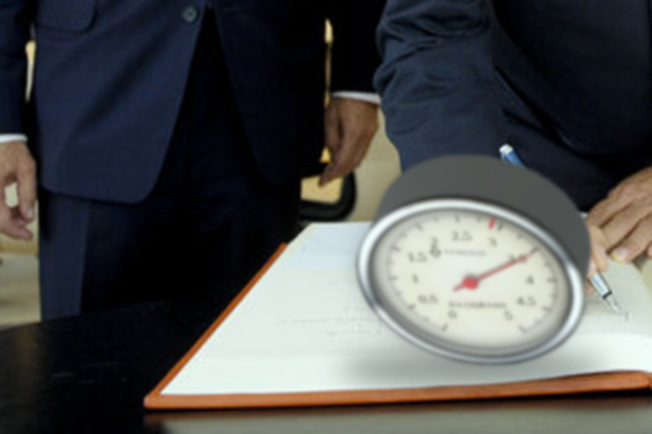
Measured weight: 3.5 kg
